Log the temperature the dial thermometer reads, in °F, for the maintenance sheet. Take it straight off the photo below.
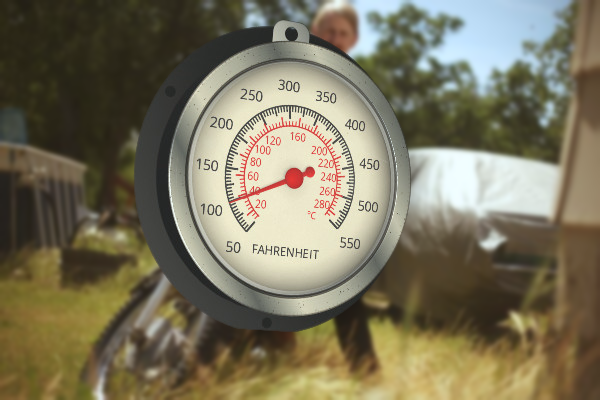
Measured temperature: 100 °F
